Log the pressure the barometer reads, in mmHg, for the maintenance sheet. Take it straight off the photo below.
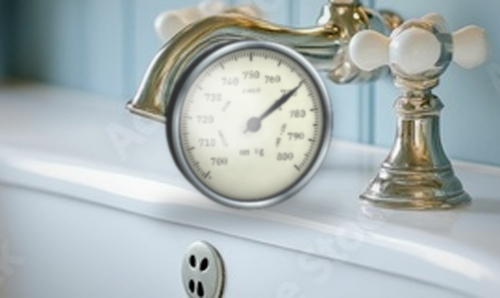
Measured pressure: 770 mmHg
